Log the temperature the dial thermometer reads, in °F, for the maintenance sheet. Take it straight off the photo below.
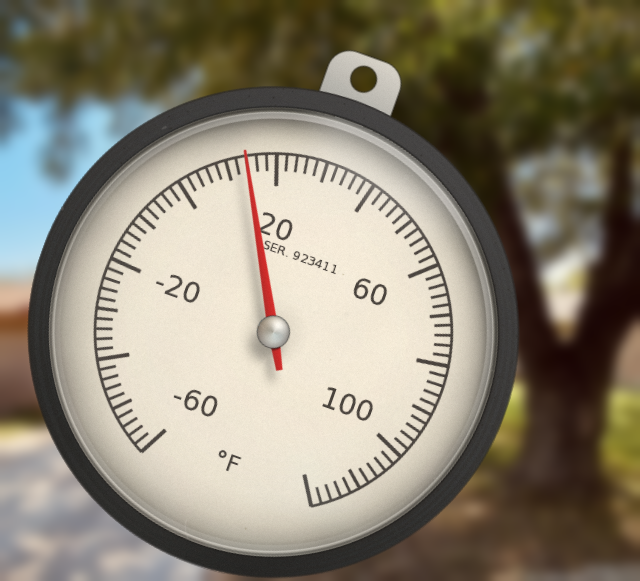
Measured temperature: 14 °F
